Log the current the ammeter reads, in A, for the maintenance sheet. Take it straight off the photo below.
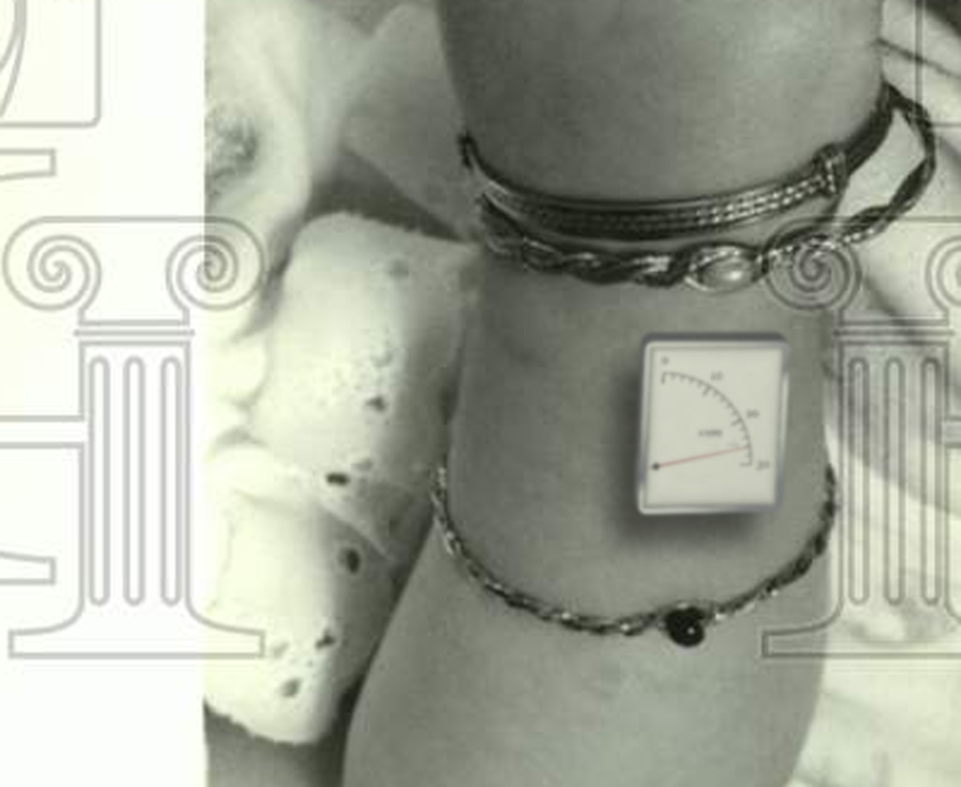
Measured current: 26 A
